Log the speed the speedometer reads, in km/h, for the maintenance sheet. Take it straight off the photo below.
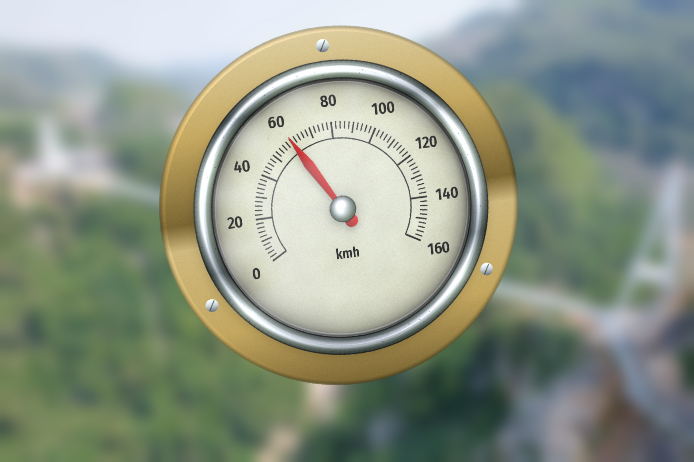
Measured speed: 60 km/h
